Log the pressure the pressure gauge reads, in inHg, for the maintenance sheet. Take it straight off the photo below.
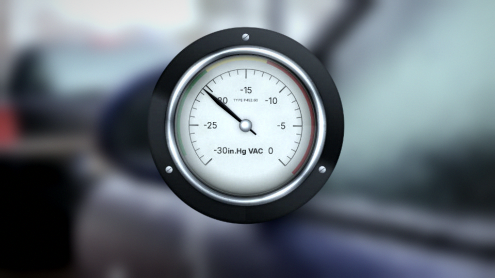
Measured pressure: -20.5 inHg
